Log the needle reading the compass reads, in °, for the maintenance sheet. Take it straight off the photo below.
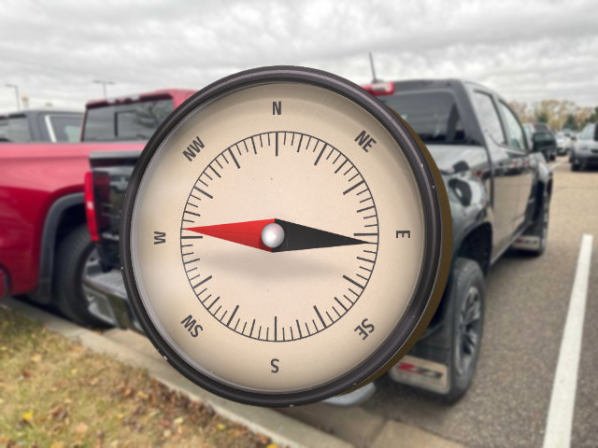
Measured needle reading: 275 °
